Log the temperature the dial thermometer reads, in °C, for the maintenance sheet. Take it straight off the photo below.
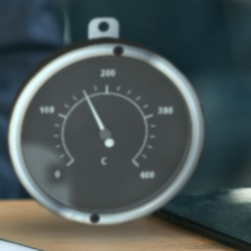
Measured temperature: 160 °C
